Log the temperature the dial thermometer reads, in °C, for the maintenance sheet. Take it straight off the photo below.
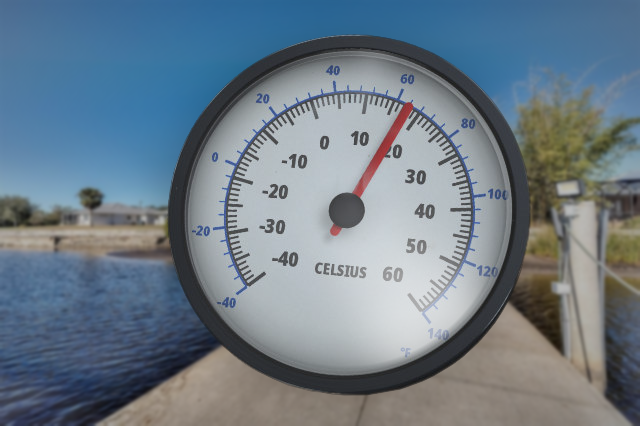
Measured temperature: 18 °C
